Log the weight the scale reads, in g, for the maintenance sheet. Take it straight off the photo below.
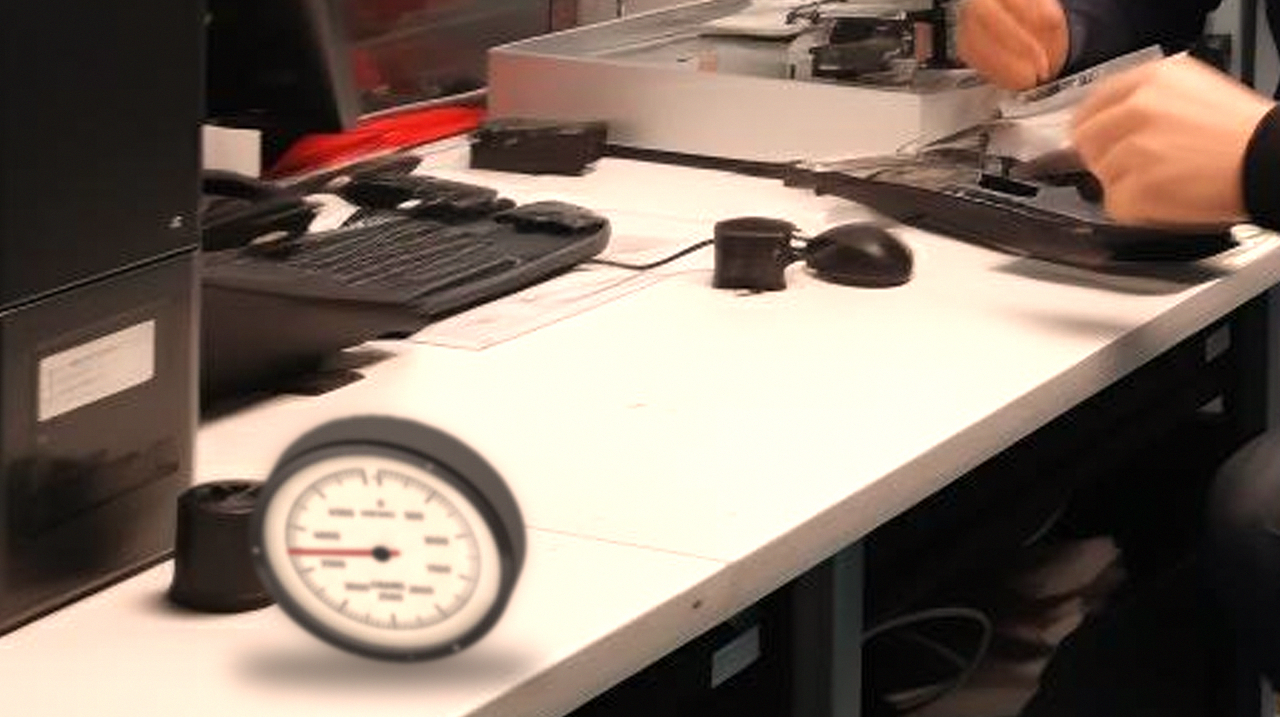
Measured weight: 3750 g
